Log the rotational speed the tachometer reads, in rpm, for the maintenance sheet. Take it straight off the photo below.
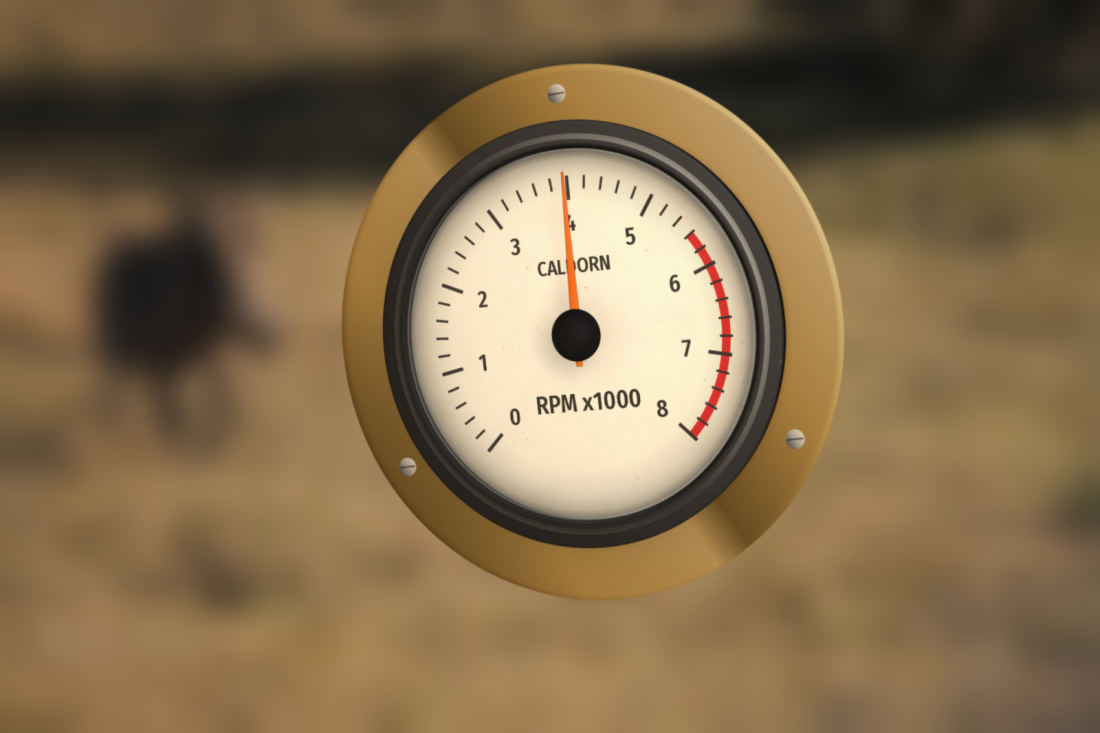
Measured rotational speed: 4000 rpm
